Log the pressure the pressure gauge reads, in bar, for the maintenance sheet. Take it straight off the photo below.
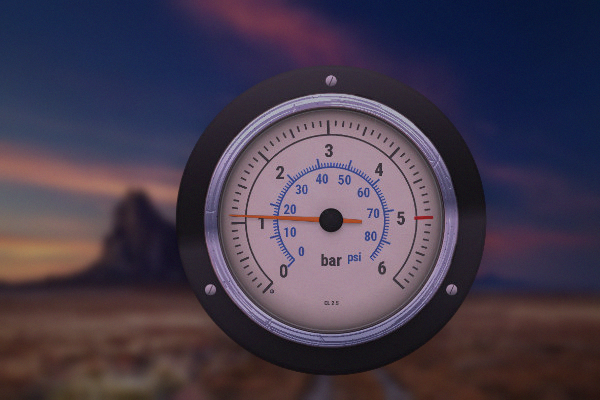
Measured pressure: 1.1 bar
